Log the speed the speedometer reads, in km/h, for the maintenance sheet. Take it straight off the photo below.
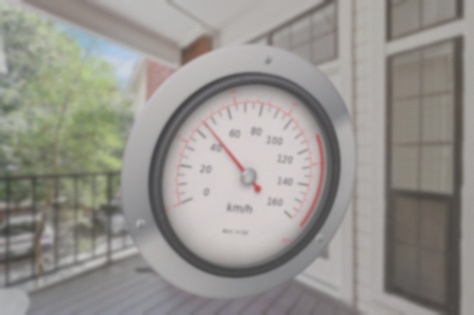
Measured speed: 45 km/h
